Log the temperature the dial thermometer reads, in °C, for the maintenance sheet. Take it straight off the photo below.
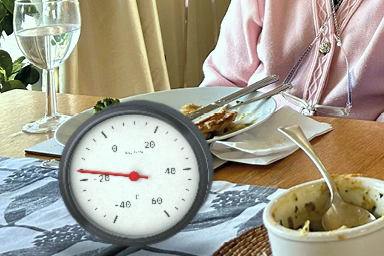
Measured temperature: -16 °C
